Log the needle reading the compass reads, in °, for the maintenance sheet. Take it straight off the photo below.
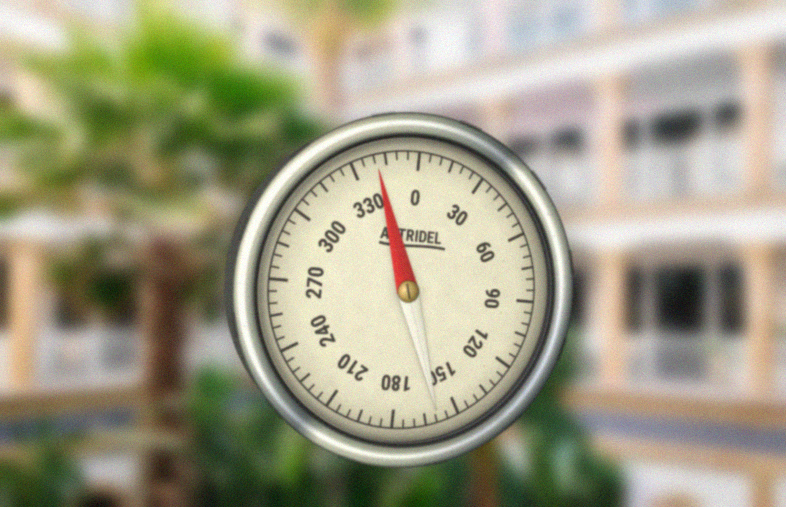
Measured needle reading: 340 °
